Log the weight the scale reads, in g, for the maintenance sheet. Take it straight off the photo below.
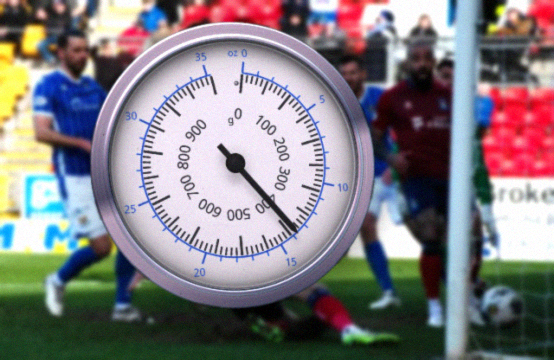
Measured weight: 390 g
